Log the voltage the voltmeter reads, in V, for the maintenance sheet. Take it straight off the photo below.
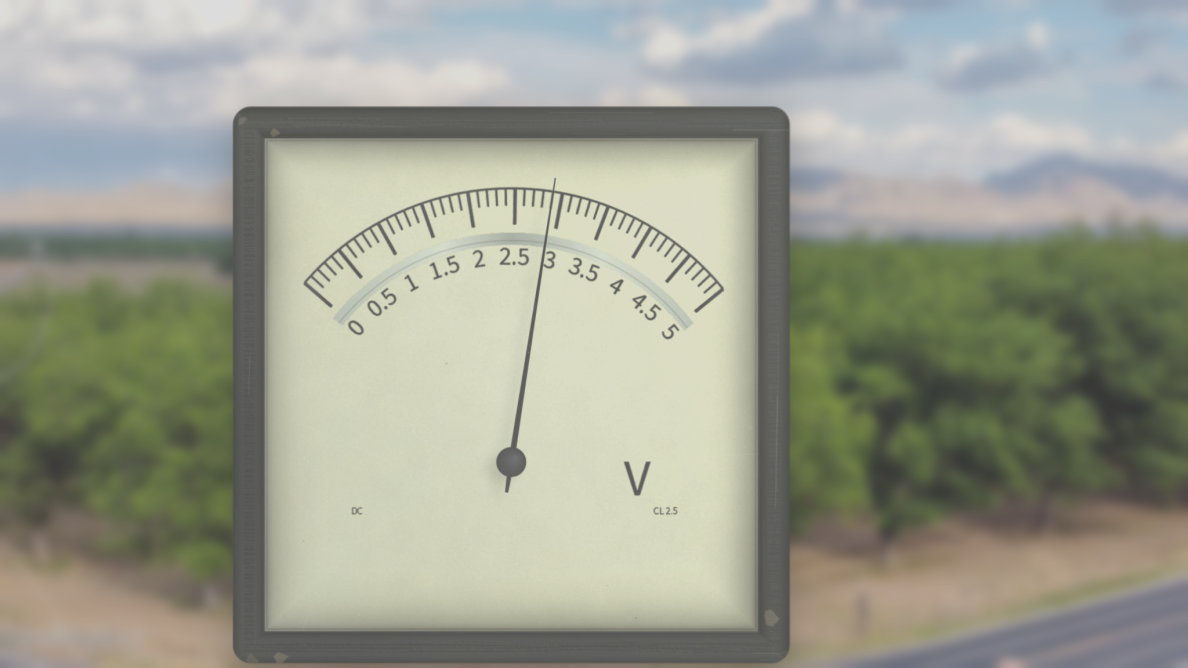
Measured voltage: 2.9 V
